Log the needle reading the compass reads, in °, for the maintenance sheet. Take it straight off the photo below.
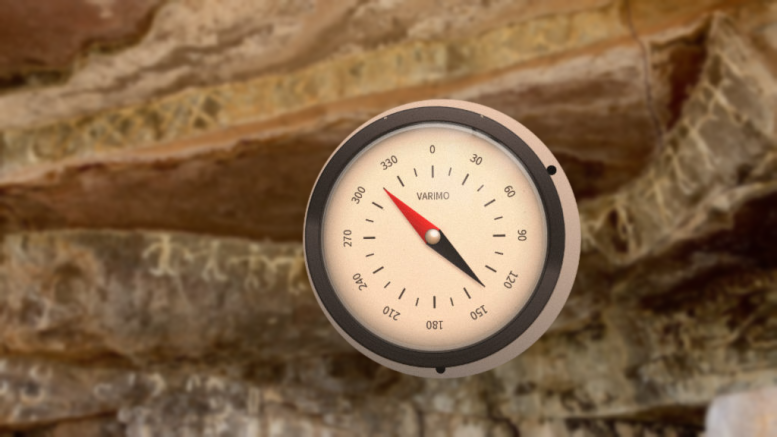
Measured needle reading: 315 °
